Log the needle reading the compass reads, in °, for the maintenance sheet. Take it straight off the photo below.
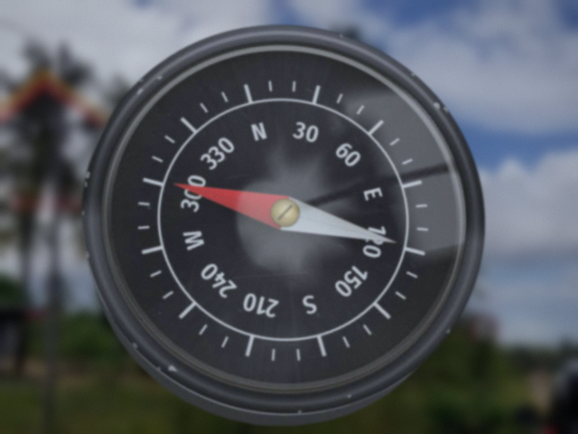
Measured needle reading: 300 °
